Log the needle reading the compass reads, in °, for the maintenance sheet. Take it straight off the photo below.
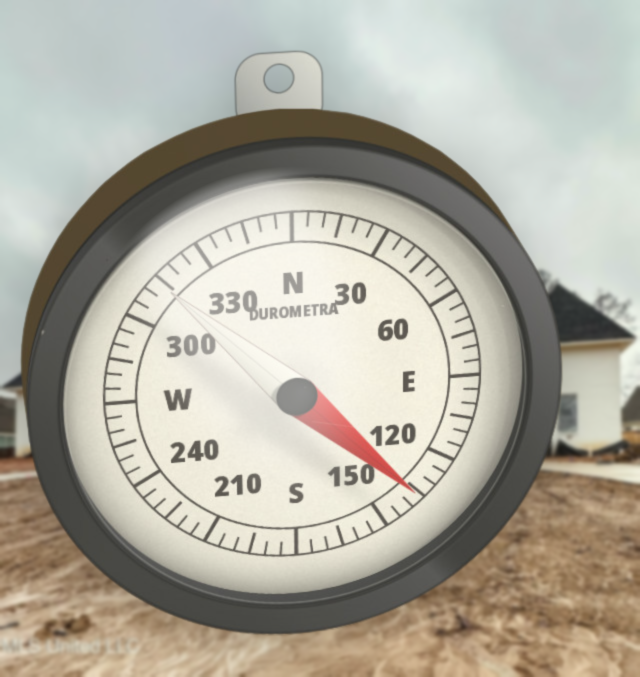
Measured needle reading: 135 °
